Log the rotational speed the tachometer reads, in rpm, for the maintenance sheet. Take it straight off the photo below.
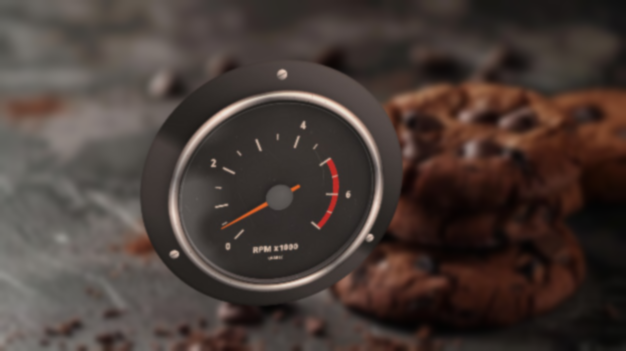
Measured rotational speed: 500 rpm
